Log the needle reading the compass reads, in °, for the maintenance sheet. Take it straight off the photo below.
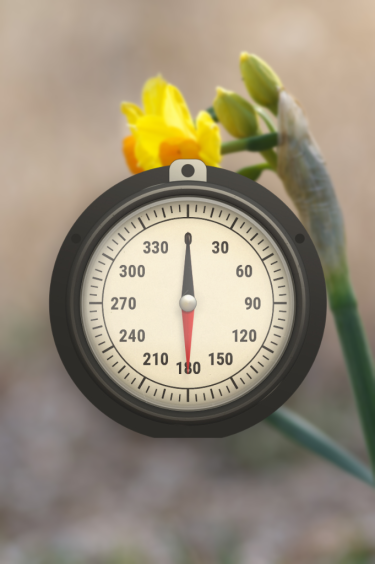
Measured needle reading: 180 °
